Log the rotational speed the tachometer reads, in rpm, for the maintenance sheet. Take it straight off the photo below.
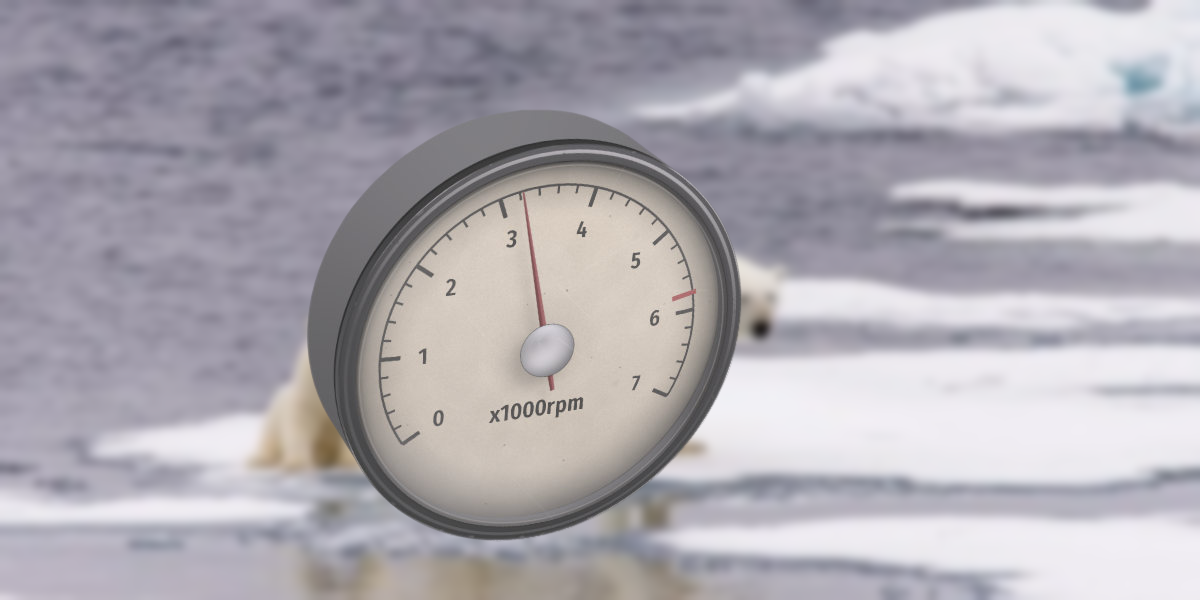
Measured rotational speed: 3200 rpm
